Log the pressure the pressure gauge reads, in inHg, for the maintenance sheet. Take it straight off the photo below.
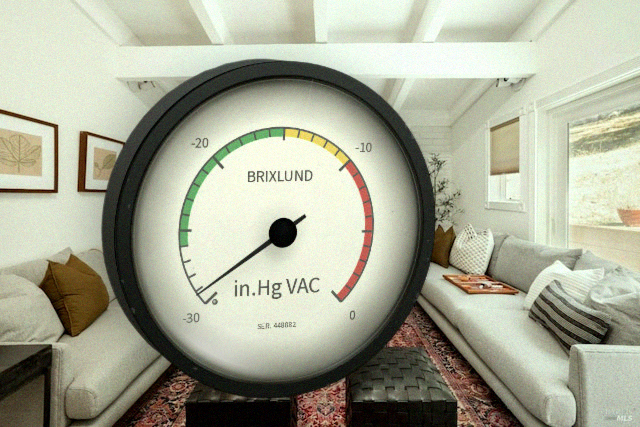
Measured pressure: -29 inHg
